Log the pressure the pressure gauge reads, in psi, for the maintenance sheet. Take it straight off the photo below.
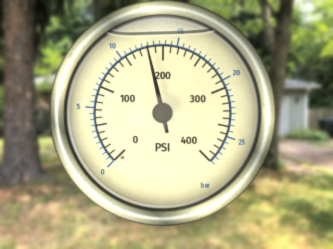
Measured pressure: 180 psi
